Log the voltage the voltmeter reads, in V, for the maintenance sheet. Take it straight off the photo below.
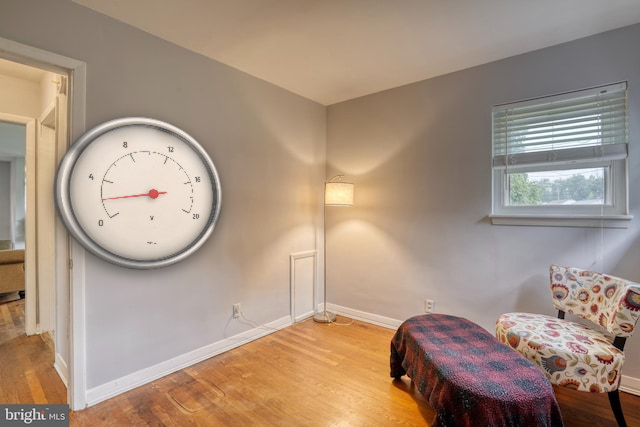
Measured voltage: 2 V
